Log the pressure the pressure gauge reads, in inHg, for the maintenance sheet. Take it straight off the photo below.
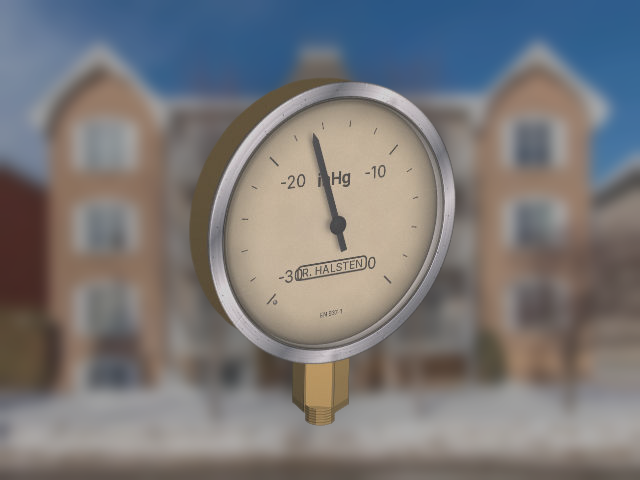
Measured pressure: -17 inHg
